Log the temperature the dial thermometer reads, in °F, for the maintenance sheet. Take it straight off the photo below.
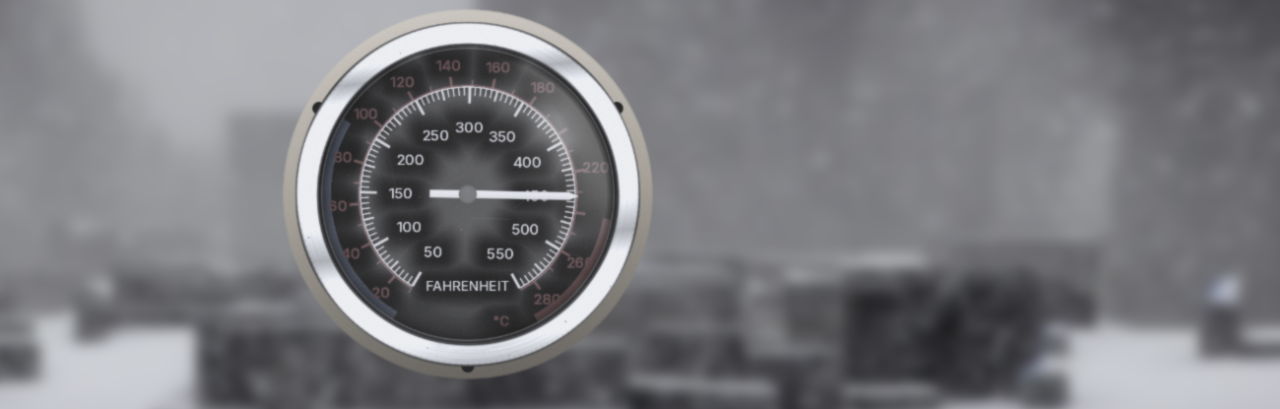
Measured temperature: 450 °F
